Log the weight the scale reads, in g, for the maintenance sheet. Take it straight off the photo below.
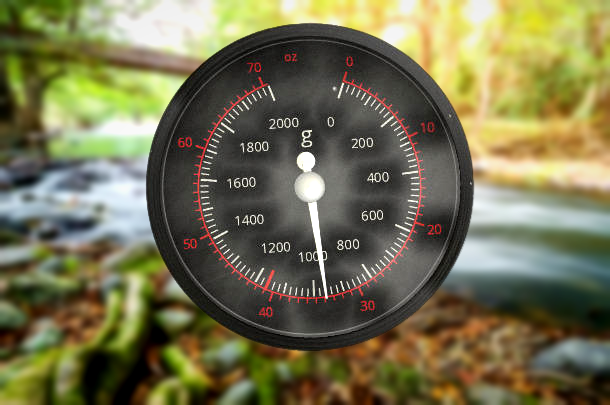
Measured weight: 960 g
